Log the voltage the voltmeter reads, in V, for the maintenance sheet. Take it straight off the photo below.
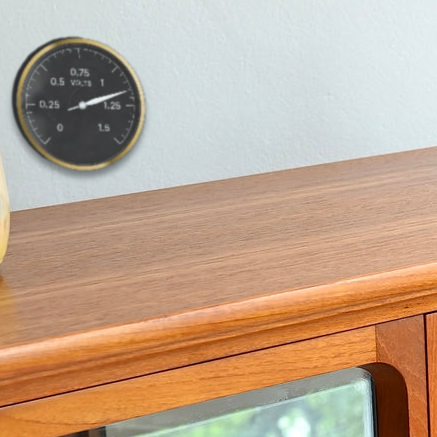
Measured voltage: 1.15 V
